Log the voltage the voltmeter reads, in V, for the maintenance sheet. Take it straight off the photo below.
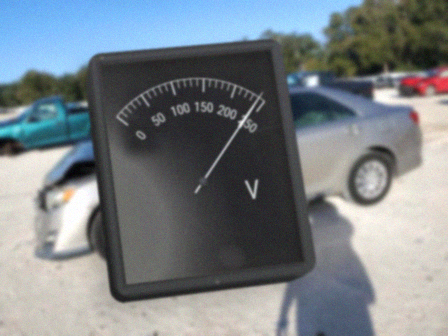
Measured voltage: 240 V
